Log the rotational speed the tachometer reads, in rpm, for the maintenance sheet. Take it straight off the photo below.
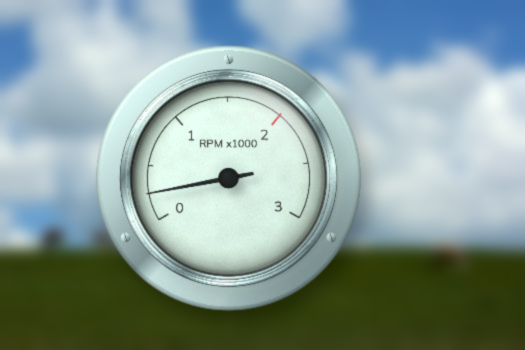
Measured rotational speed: 250 rpm
